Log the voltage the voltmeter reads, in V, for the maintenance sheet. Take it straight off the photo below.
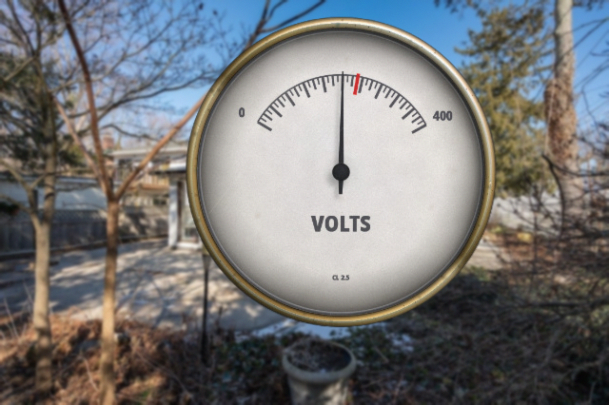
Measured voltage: 200 V
